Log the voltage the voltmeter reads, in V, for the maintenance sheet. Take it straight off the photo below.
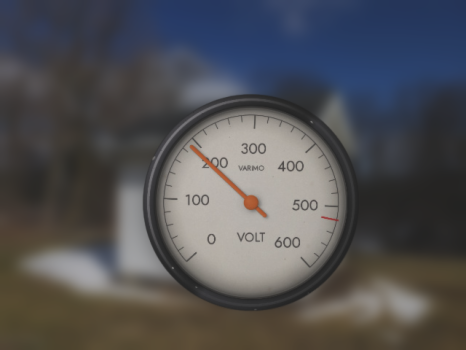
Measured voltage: 190 V
